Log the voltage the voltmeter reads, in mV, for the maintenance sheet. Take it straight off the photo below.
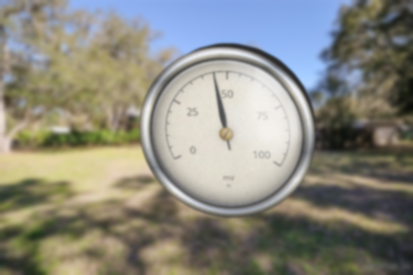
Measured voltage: 45 mV
